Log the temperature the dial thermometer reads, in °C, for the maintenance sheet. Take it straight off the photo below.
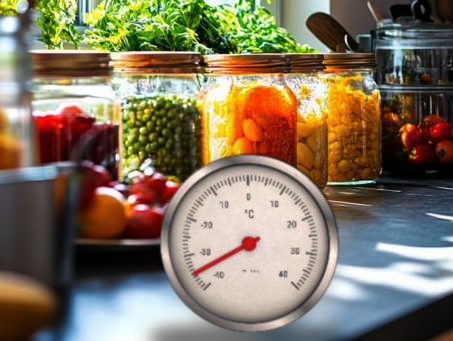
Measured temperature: -35 °C
